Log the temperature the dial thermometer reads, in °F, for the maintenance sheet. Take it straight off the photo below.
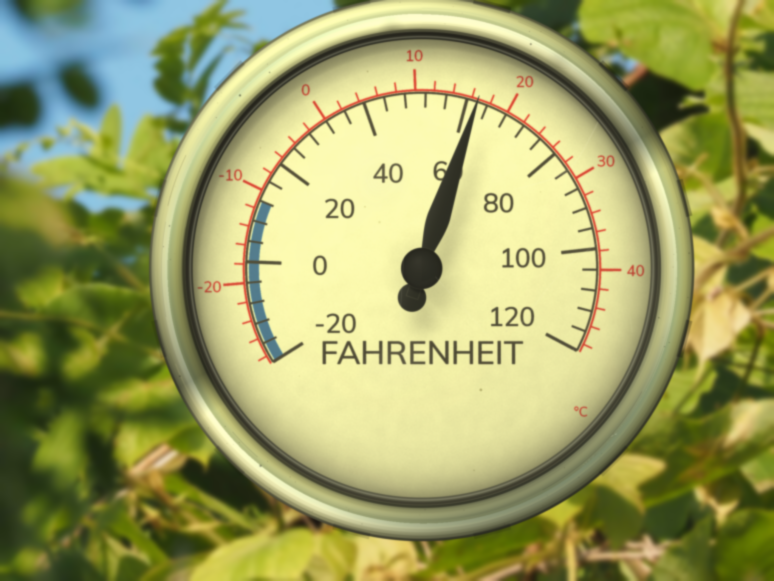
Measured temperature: 62 °F
